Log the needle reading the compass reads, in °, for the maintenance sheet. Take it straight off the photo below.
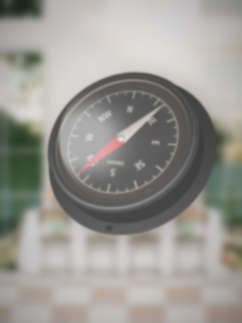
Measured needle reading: 220 °
